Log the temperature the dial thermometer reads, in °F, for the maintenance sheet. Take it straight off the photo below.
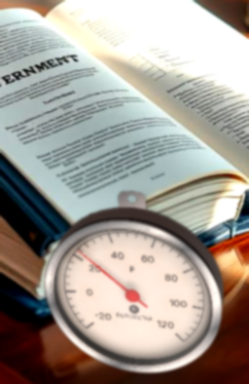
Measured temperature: 24 °F
